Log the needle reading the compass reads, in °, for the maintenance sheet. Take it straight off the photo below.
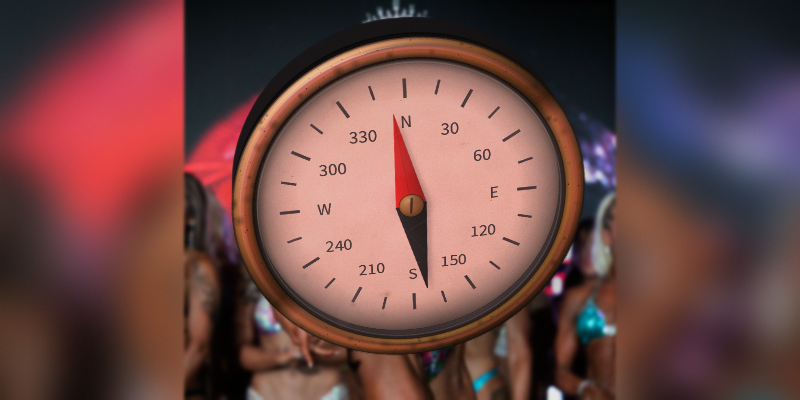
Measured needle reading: 352.5 °
